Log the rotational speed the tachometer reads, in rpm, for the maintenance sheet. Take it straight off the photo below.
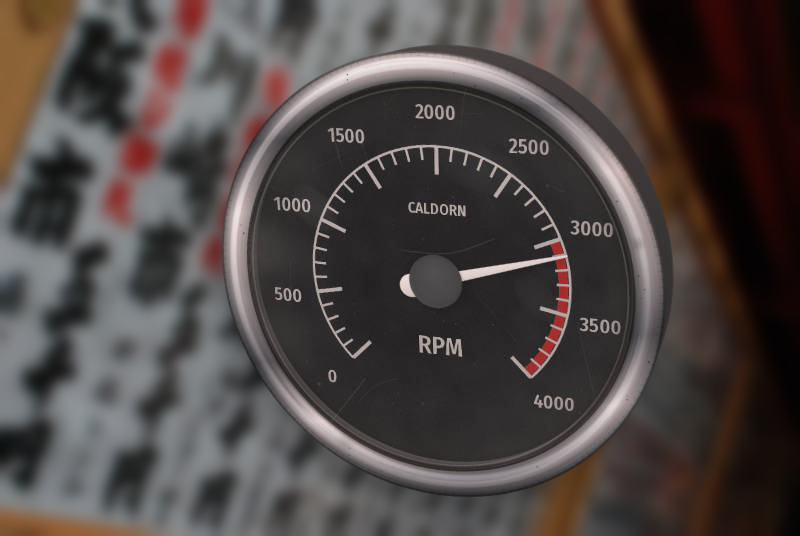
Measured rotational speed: 3100 rpm
